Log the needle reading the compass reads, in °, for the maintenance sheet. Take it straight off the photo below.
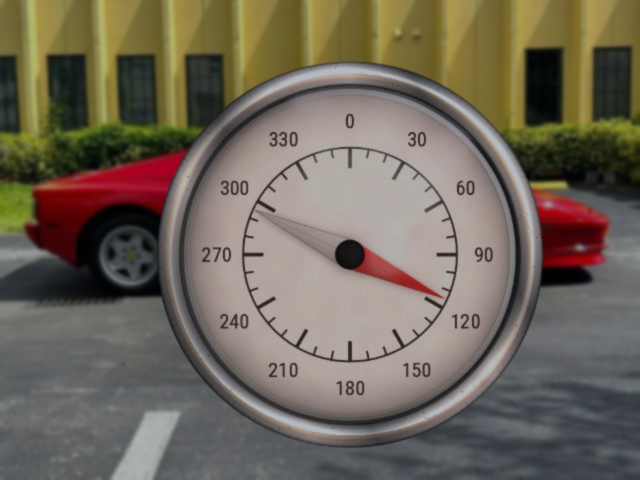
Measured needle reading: 115 °
